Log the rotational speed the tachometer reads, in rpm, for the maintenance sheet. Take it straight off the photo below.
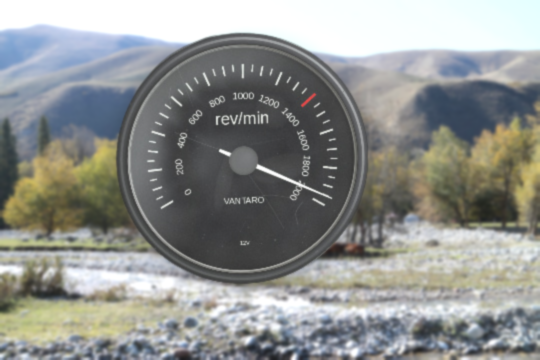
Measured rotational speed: 1950 rpm
